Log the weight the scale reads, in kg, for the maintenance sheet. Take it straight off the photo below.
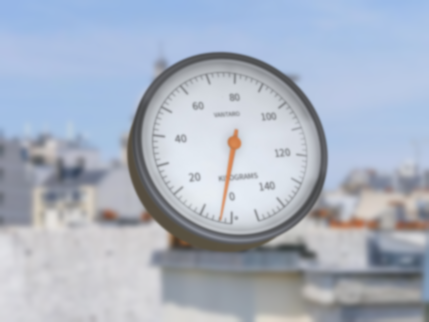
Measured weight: 4 kg
